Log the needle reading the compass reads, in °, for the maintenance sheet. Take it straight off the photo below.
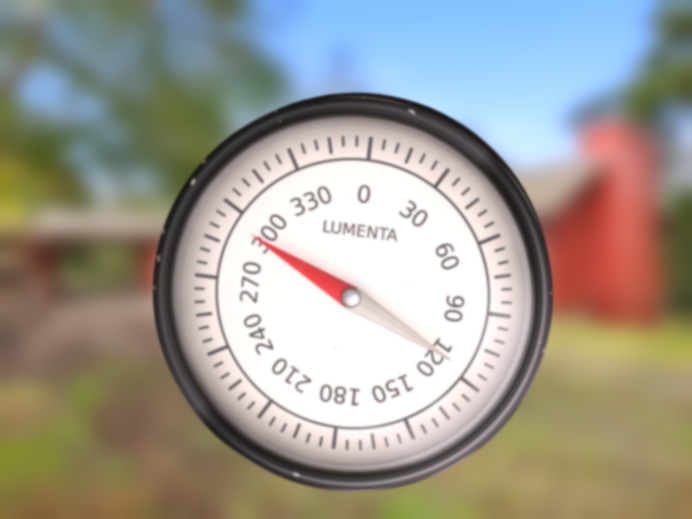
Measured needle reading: 295 °
